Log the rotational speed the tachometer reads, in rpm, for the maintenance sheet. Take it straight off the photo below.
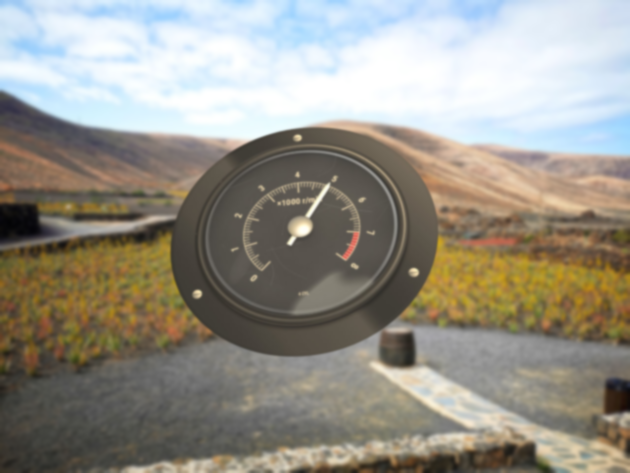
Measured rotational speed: 5000 rpm
